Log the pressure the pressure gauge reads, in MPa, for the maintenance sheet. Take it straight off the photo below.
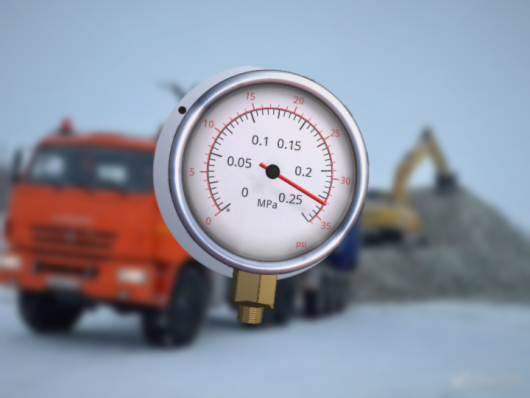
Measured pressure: 0.23 MPa
